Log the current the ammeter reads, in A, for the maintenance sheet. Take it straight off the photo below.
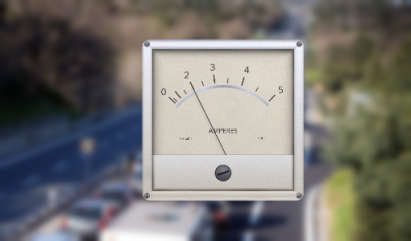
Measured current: 2 A
